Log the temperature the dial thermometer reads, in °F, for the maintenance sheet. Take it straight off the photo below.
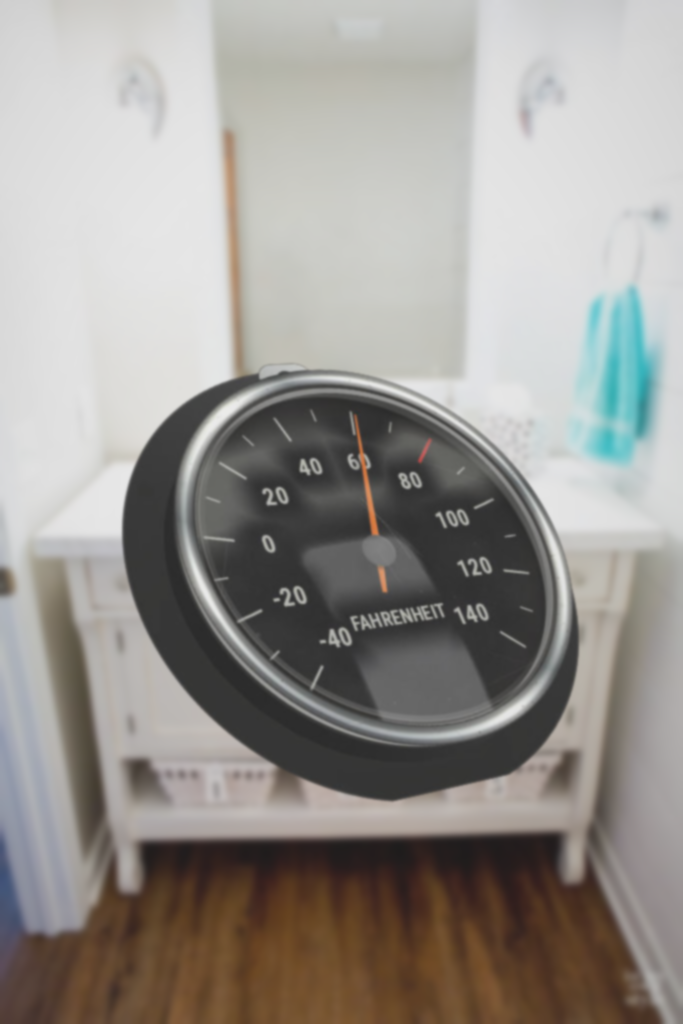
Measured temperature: 60 °F
